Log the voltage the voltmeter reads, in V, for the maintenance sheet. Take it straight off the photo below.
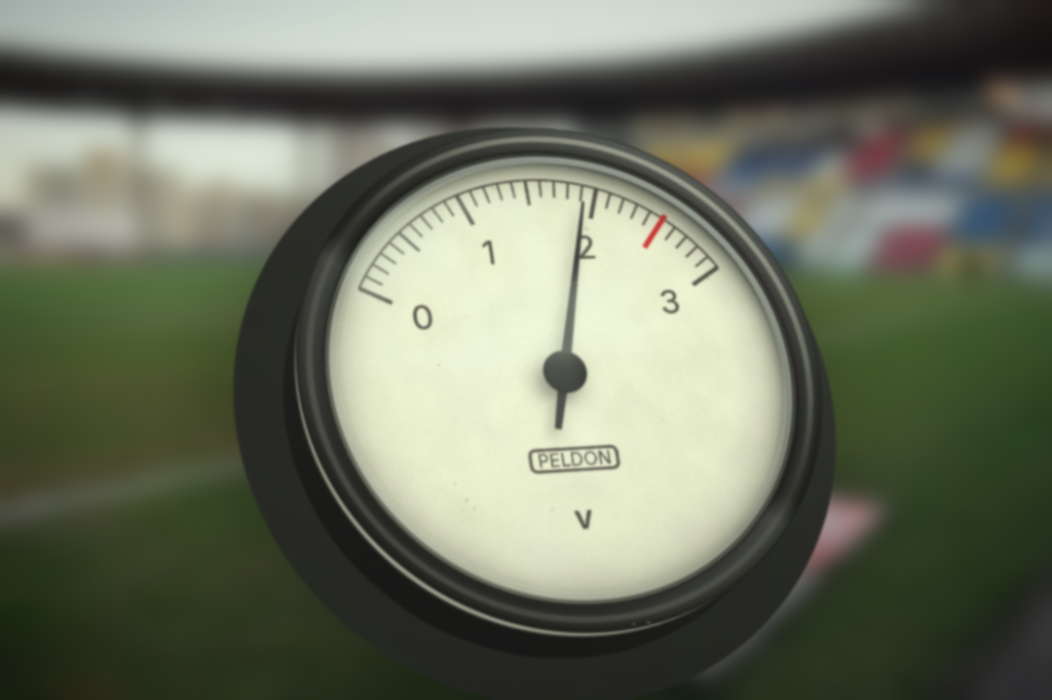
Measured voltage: 1.9 V
